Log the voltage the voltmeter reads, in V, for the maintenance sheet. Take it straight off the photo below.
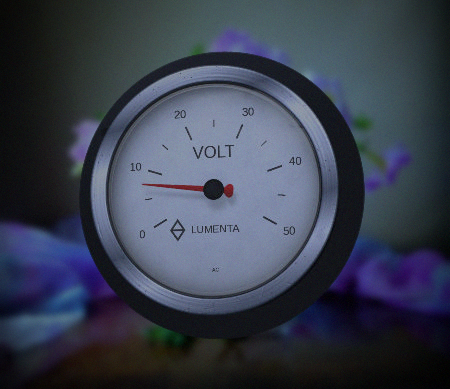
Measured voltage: 7.5 V
